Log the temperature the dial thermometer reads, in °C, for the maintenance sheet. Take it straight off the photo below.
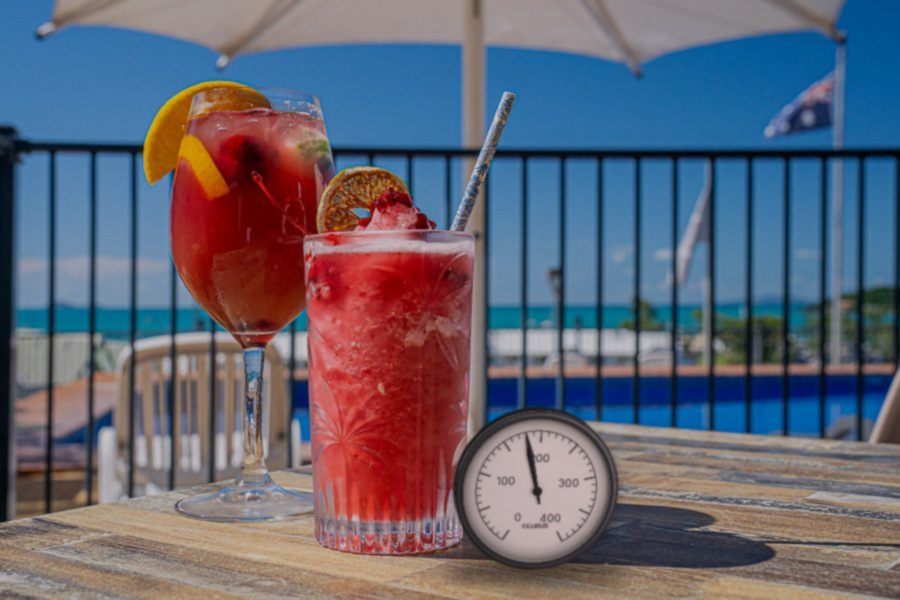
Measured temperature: 180 °C
